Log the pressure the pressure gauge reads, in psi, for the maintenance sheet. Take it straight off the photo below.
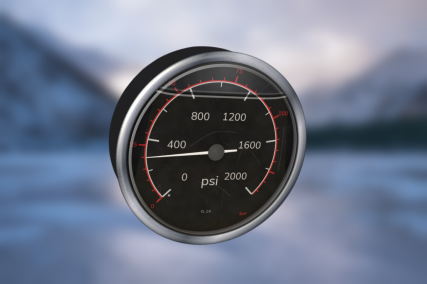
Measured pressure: 300 psi
